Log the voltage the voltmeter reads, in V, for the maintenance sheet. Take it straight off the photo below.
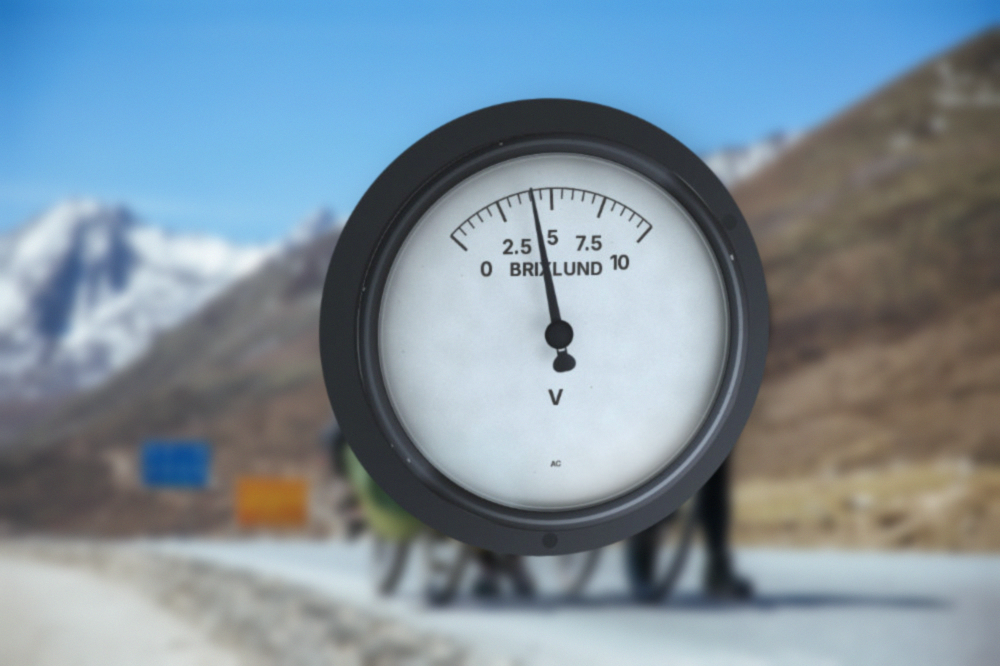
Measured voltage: 4 V
